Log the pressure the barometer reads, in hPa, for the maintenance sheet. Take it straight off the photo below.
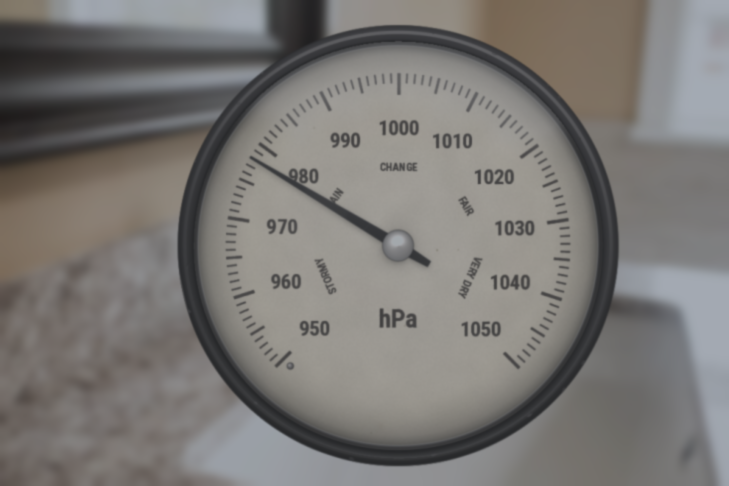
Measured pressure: 978 hPa
